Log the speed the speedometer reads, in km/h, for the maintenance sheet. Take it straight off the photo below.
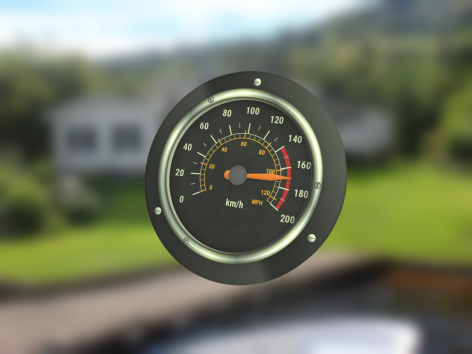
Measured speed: 170 km/h
